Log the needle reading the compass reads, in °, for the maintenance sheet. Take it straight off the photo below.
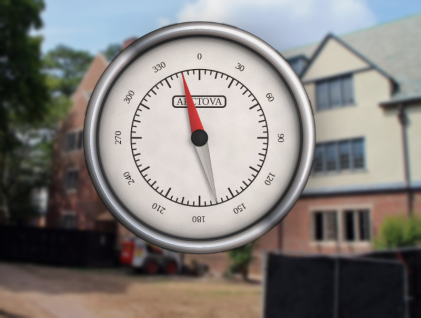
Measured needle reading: 345 °
